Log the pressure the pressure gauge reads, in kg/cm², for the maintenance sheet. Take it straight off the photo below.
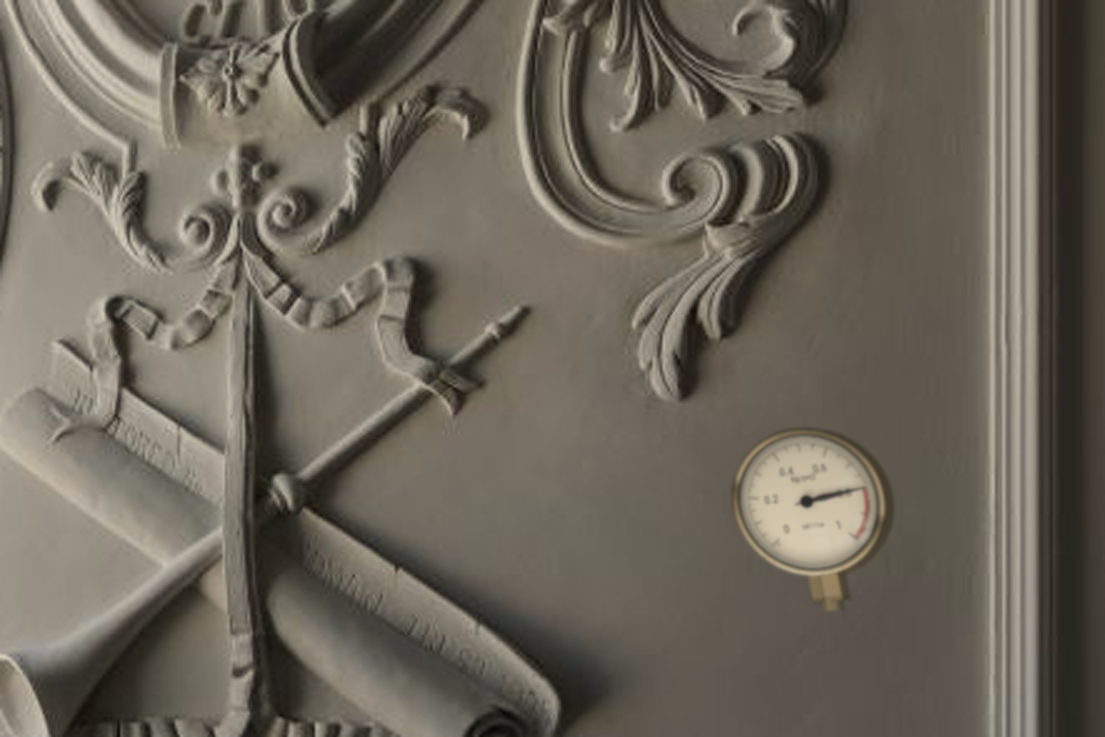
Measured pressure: 0.8 kg/cm²
